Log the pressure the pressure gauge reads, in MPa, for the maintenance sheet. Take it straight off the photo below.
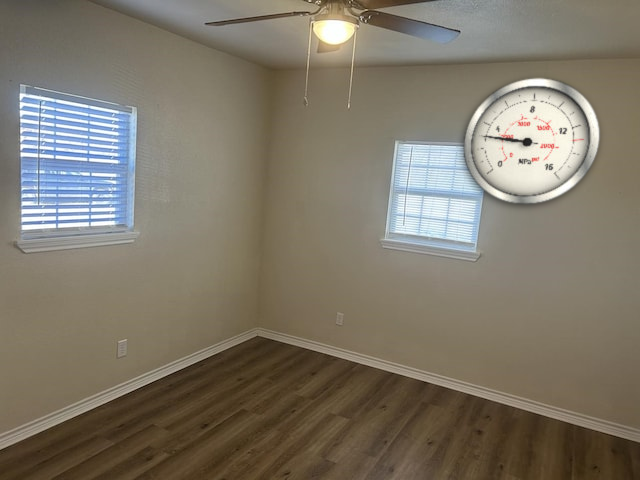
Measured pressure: 3 MPa
